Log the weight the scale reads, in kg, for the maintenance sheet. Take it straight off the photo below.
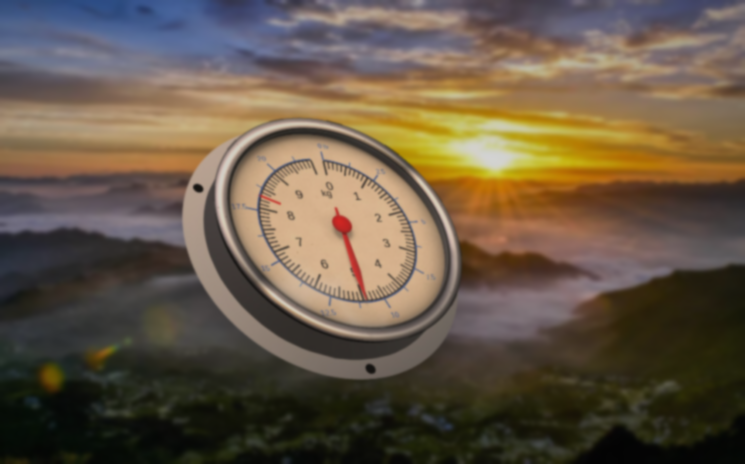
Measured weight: 5 kg
